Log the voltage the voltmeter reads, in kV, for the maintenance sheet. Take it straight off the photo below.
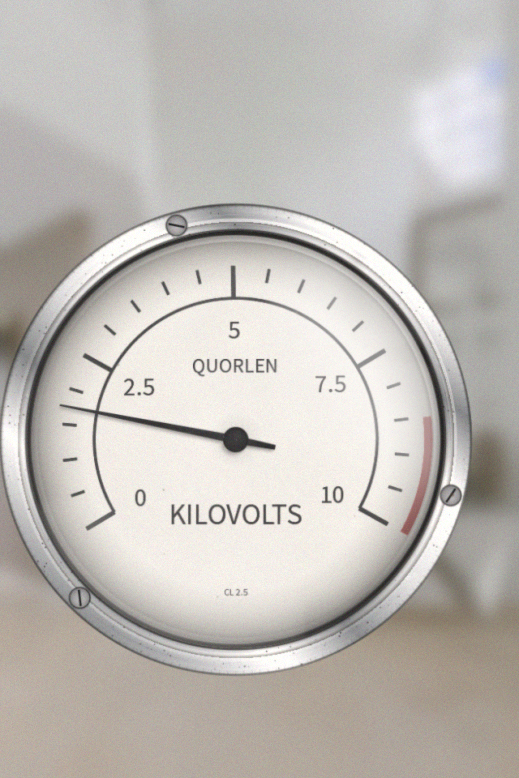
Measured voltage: 1.75 kV
